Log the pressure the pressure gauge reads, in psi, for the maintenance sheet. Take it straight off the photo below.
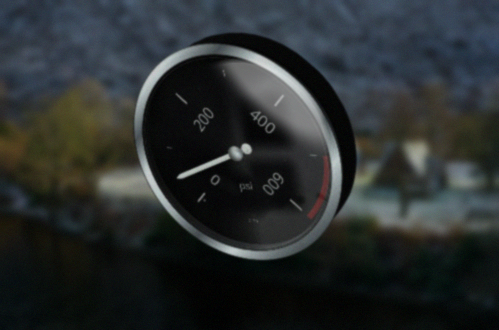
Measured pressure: 50 psi
